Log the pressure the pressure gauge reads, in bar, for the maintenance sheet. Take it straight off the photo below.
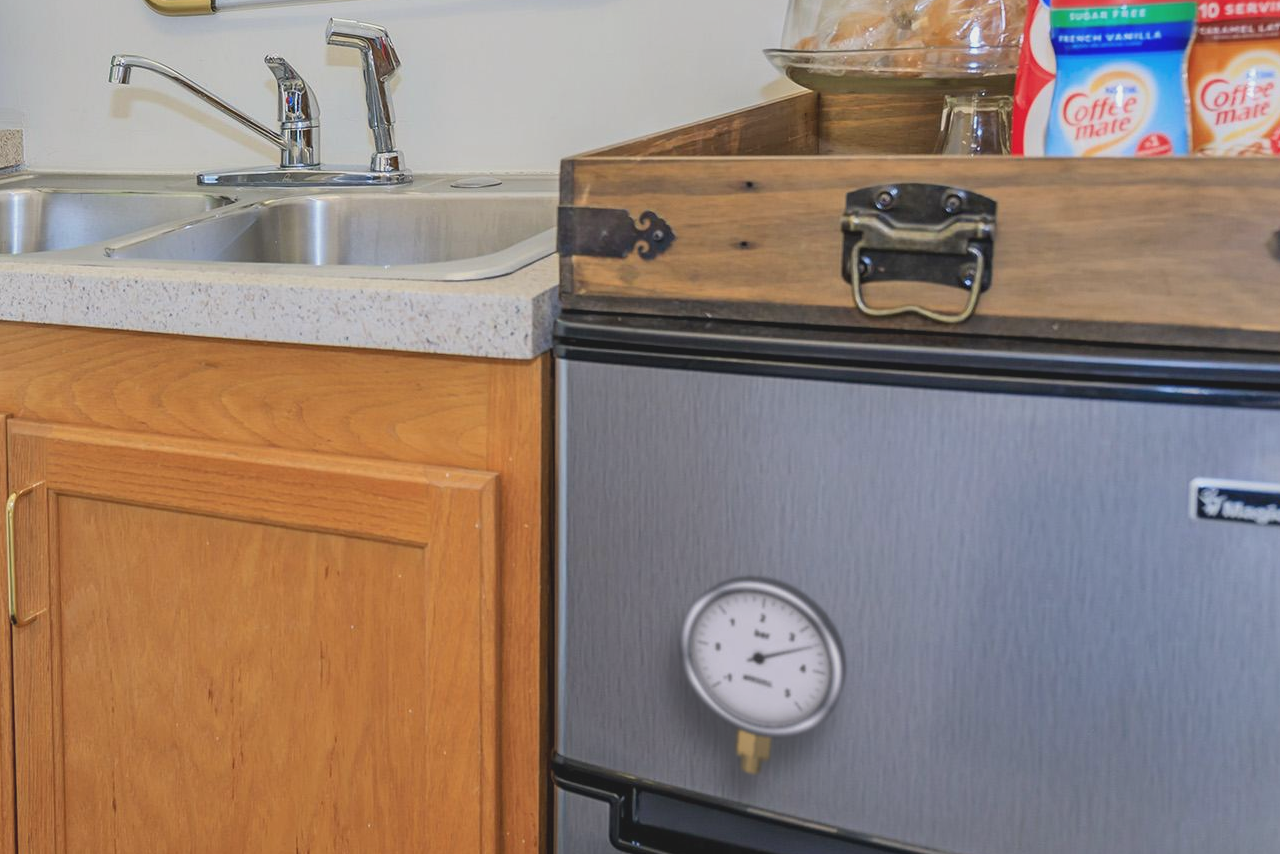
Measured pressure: 3.4 bar
